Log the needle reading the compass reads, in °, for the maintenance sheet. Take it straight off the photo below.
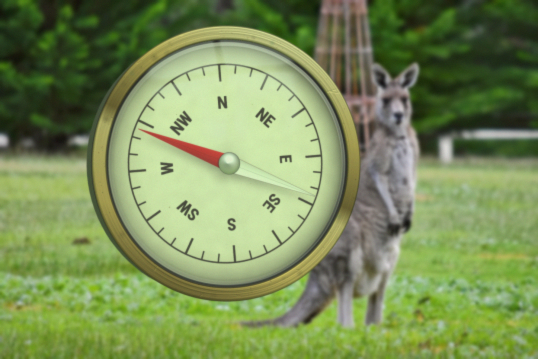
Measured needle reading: 295 °
